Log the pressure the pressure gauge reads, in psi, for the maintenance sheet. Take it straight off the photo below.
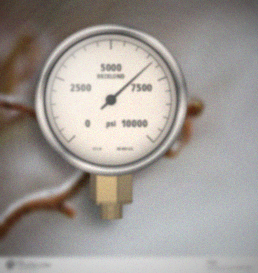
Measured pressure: 6750 psi
